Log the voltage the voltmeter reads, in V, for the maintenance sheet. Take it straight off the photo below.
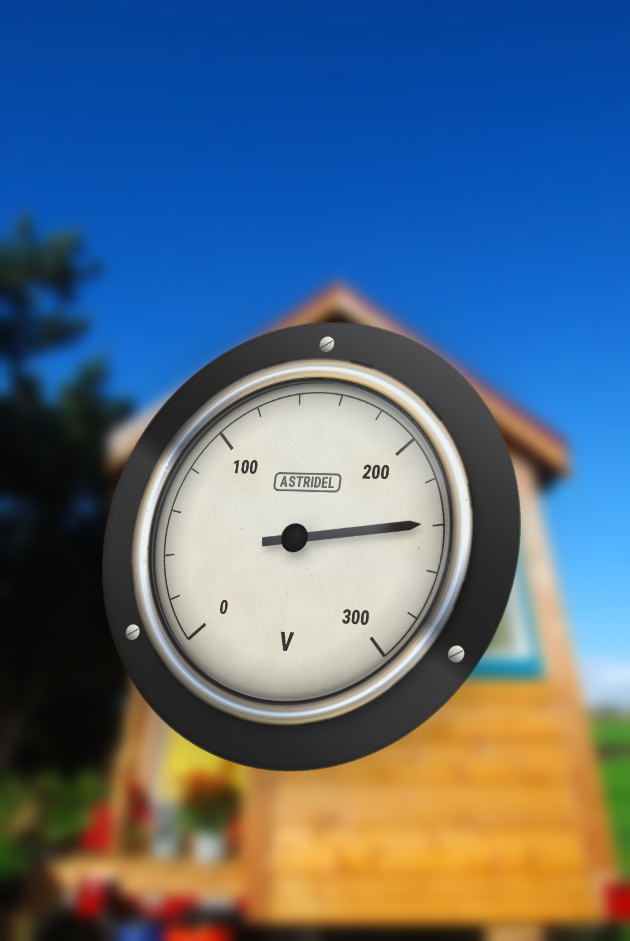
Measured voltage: 240 V
